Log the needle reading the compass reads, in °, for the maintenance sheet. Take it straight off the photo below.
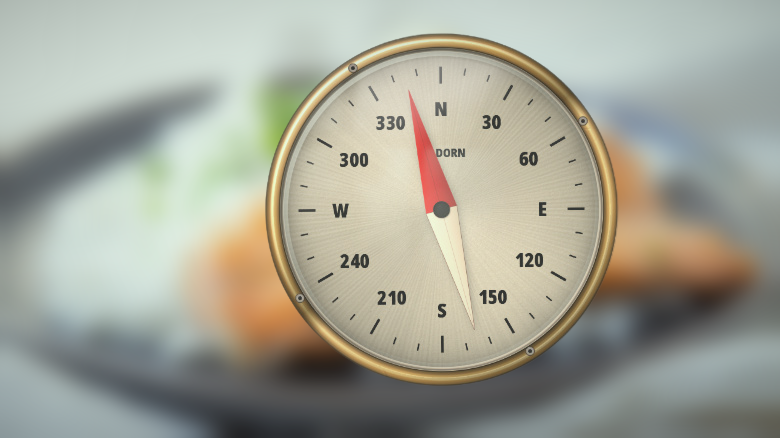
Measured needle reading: 345 °
